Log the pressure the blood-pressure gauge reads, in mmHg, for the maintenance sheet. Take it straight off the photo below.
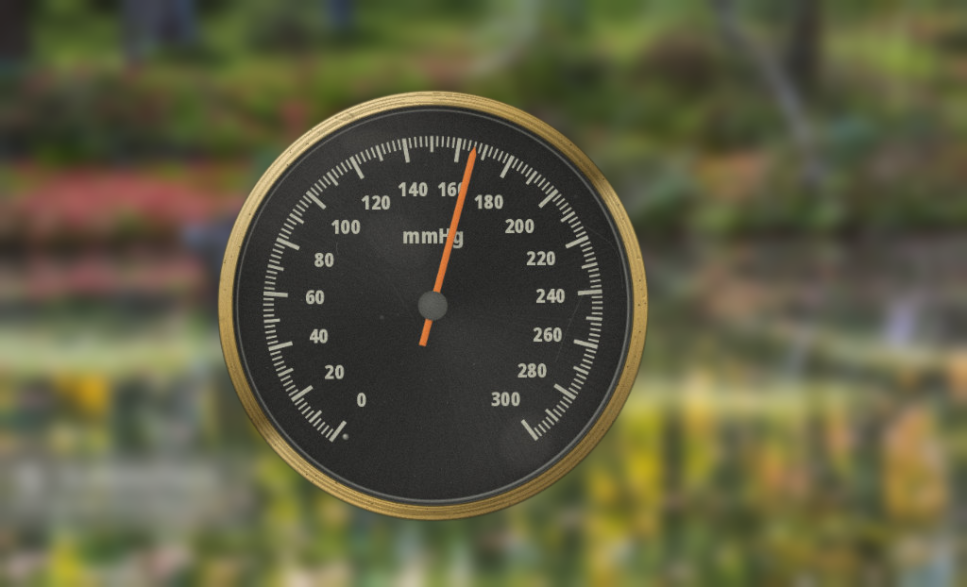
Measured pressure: 166 mmHg
